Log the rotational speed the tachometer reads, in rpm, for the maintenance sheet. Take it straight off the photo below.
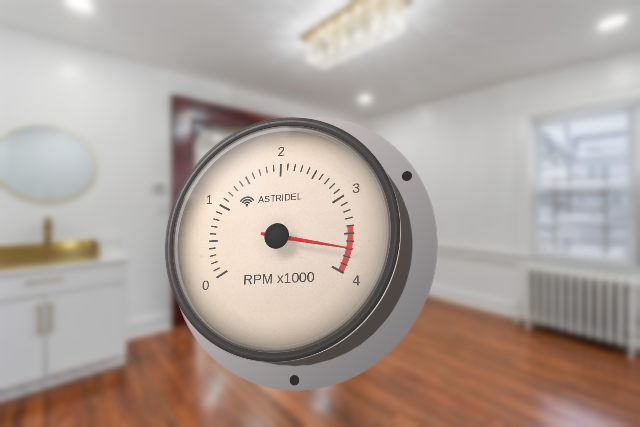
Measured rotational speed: 3700 rpm
